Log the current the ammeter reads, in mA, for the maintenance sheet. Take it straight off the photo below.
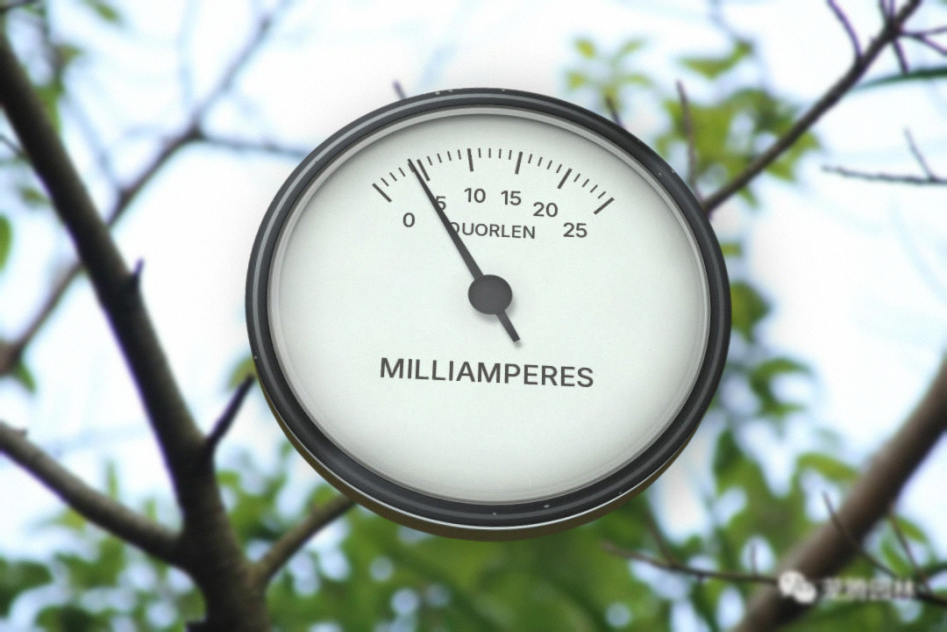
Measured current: 4 mA
